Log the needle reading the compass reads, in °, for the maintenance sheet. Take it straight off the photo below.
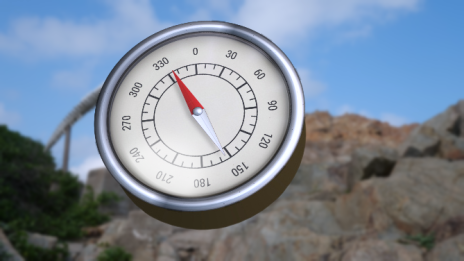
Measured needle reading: 335 °
